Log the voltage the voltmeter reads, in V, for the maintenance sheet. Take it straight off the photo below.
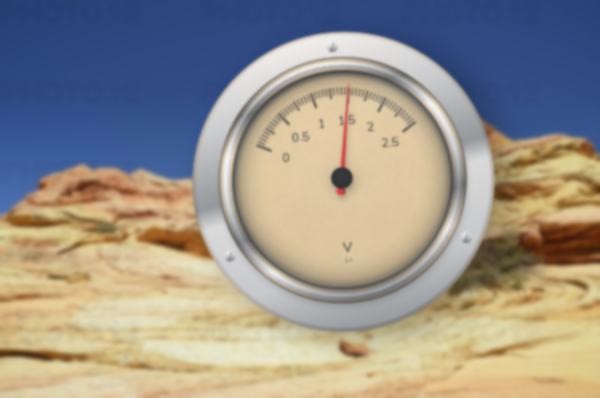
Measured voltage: 1.5 V
